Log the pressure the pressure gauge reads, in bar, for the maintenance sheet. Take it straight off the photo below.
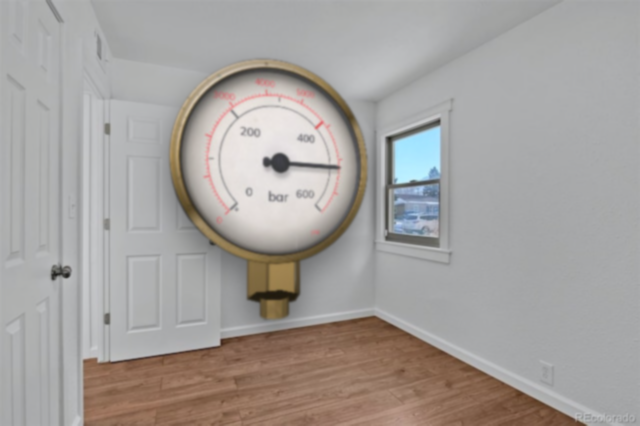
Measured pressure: 500 bar
